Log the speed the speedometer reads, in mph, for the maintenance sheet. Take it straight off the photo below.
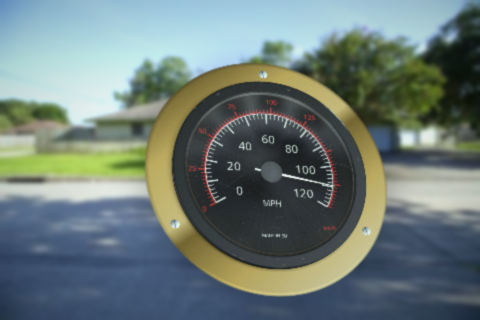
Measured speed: 110 mph
